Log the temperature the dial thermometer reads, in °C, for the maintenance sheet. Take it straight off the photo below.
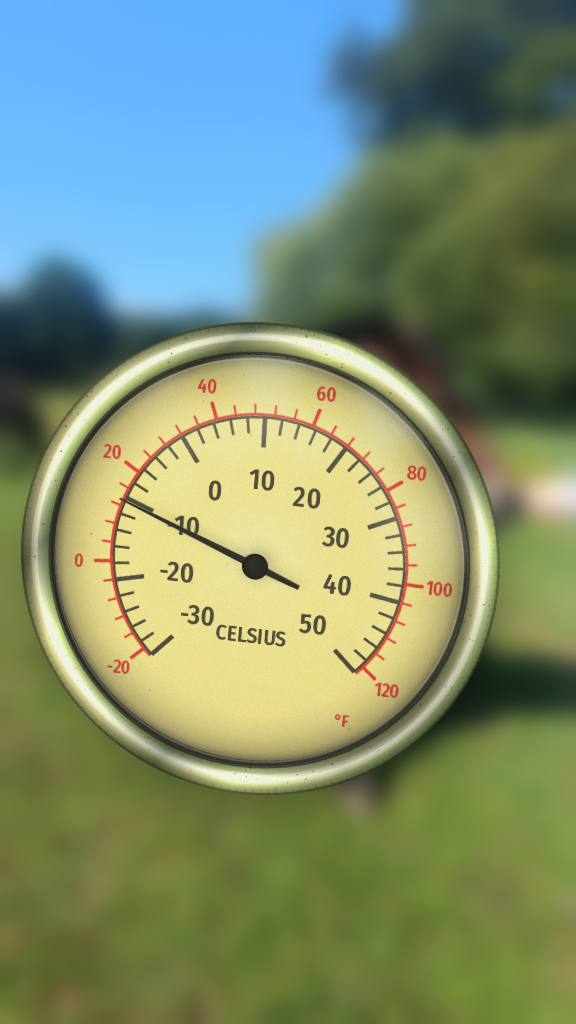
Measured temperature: -10 °C
